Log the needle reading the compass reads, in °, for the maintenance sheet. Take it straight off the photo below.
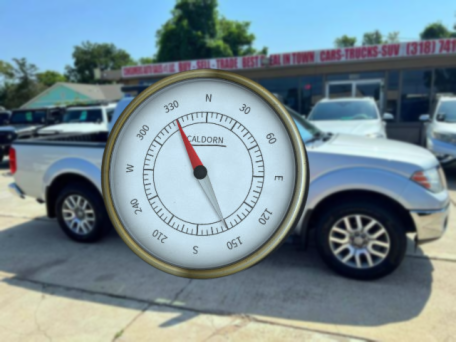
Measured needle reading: 330 °
